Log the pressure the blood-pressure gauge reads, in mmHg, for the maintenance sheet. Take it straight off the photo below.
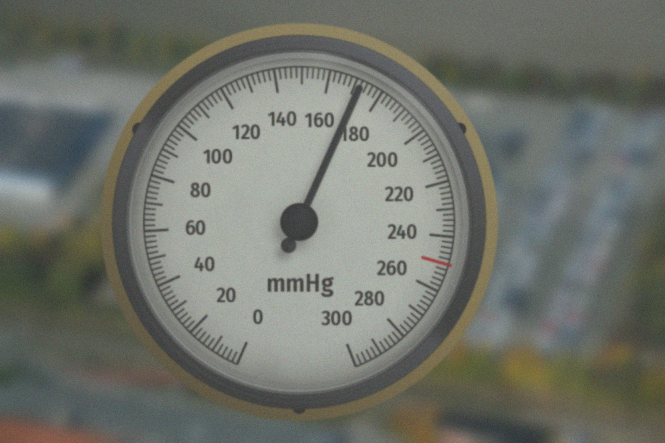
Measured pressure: 172 mmHg
